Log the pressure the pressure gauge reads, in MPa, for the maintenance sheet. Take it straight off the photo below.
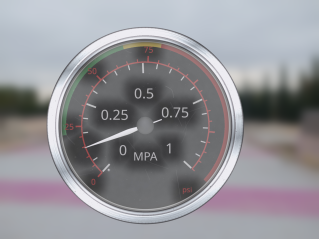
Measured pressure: 0.1 MPa
